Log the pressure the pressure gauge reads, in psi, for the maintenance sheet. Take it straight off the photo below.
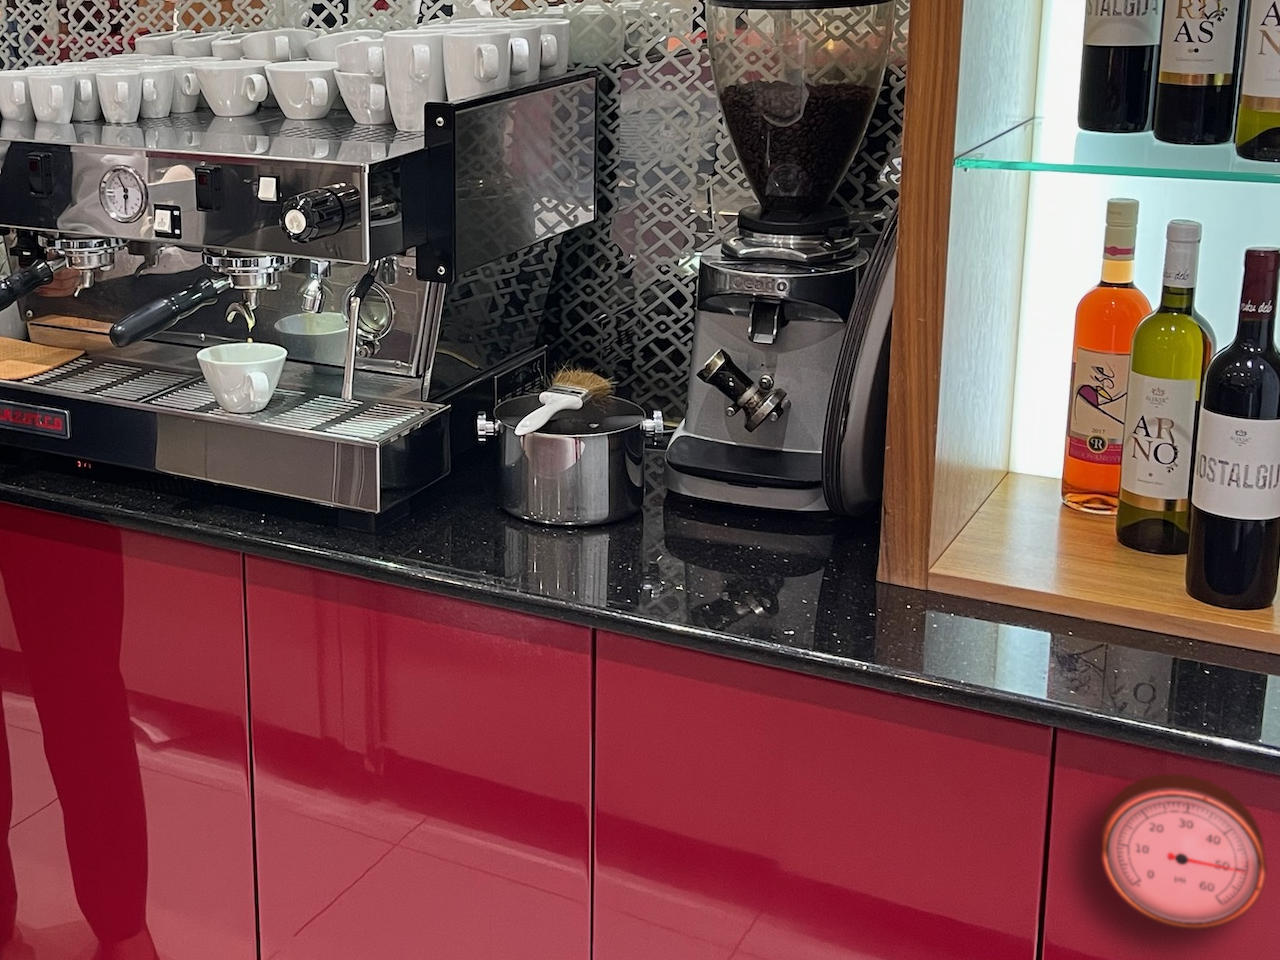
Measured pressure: 50 psi
